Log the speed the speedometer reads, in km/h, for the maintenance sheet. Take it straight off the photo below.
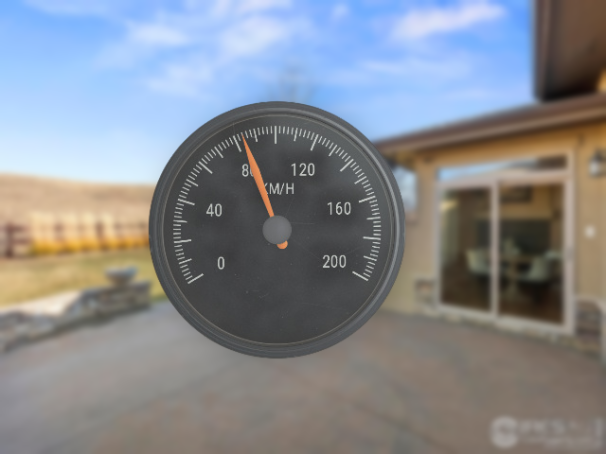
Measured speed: 84 km/h
